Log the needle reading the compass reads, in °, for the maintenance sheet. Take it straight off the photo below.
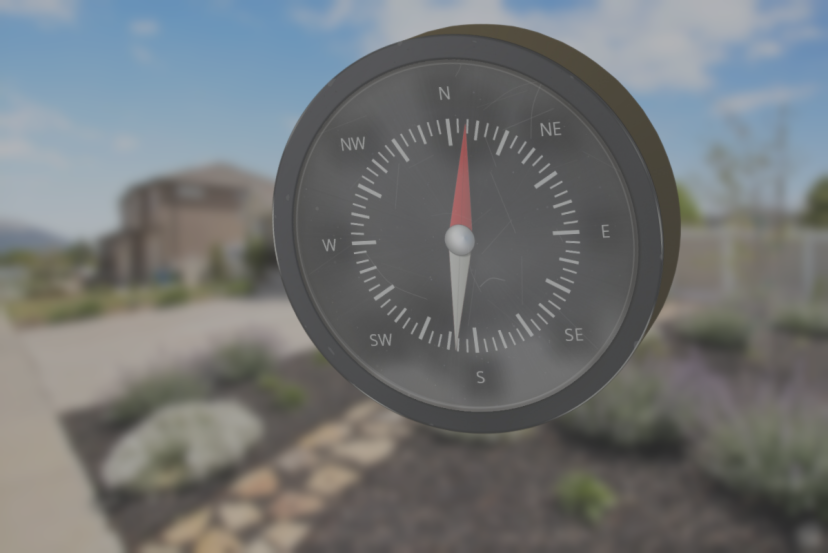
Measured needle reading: 10 °
